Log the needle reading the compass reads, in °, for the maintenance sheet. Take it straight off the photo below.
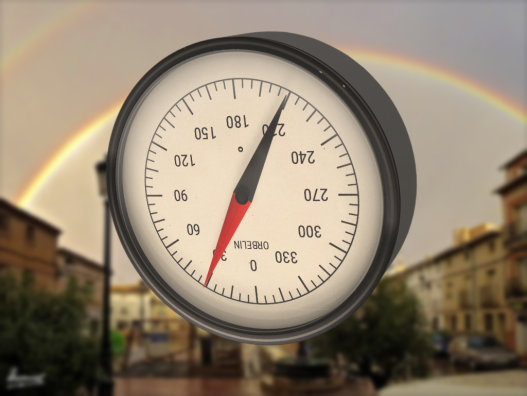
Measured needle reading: 30 °
